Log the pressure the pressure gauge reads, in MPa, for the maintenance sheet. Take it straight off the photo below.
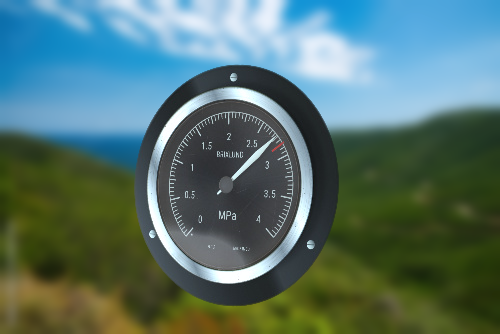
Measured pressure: 2.75 MPa
